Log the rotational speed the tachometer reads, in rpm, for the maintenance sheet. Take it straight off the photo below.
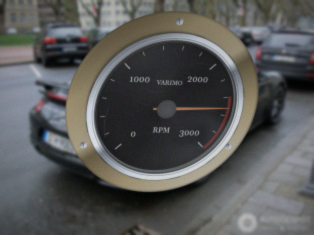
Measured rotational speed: 2500 rpm
